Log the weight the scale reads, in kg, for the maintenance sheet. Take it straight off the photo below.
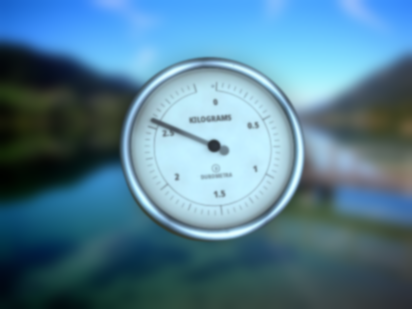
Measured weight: 2.55 kg
